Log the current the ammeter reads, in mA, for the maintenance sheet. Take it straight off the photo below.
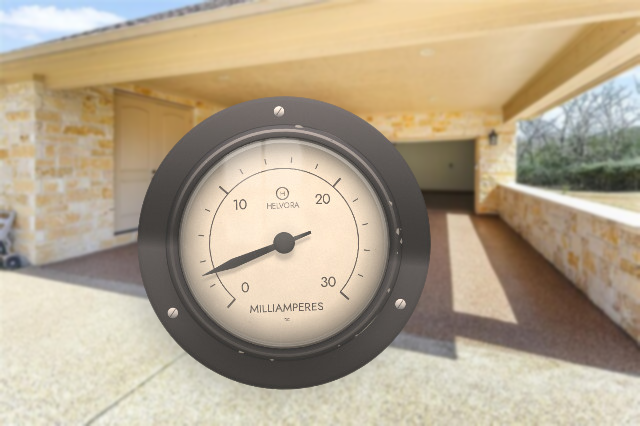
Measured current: 3 mA
